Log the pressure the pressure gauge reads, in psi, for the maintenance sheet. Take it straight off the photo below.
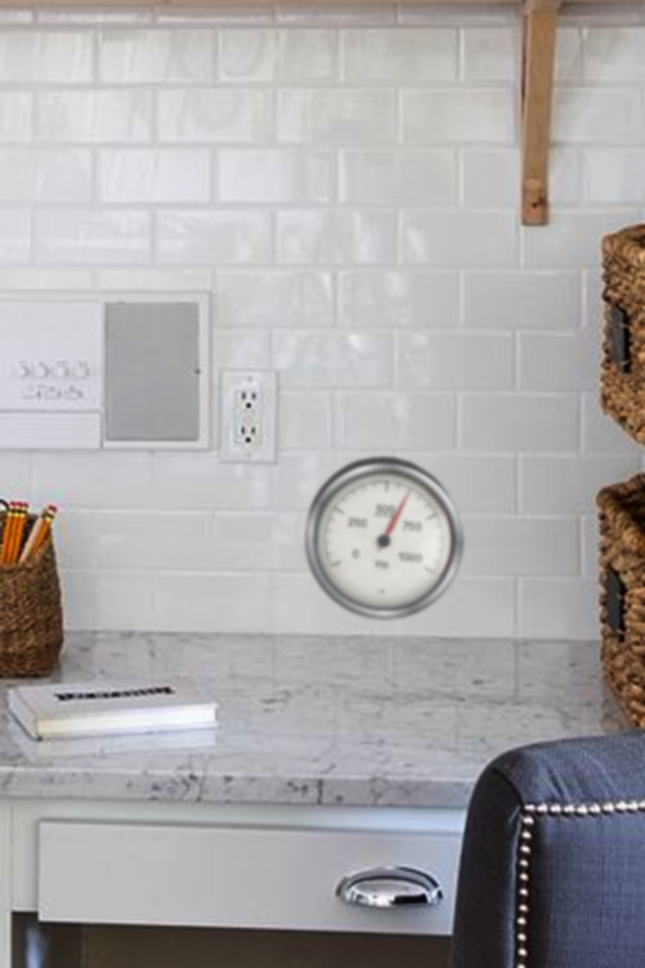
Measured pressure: 600 psi
